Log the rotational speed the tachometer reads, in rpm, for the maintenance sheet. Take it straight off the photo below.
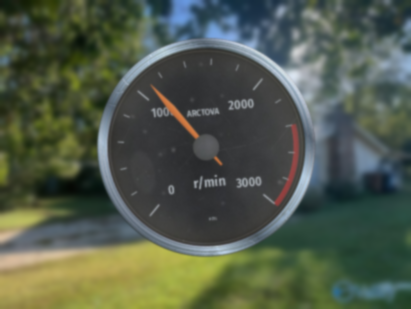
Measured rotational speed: 1100 rpm
